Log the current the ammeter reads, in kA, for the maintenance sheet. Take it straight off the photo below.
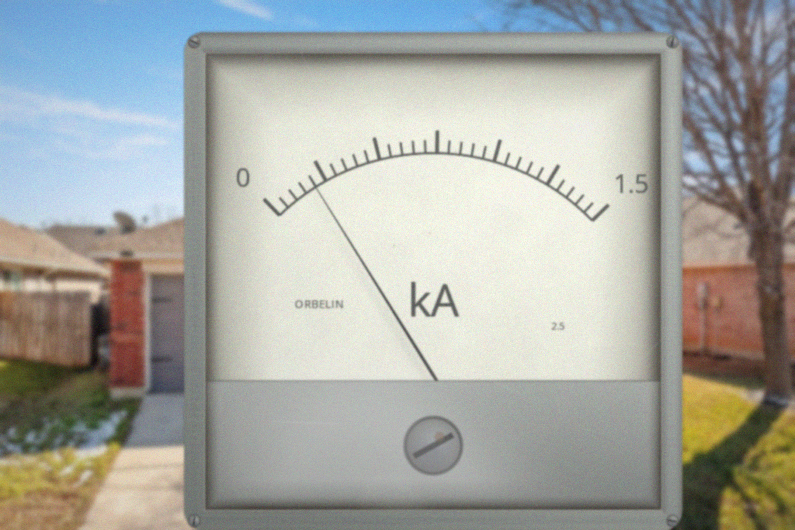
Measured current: 0.2 kA
